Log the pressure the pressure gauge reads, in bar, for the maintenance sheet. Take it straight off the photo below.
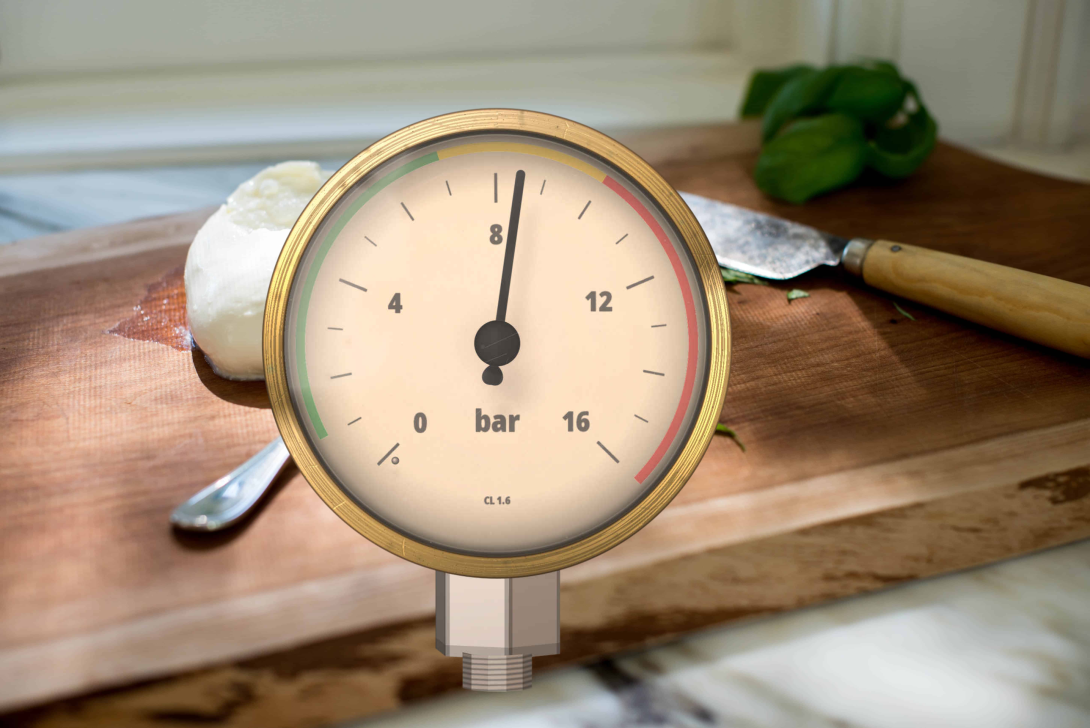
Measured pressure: 8.5 bar
